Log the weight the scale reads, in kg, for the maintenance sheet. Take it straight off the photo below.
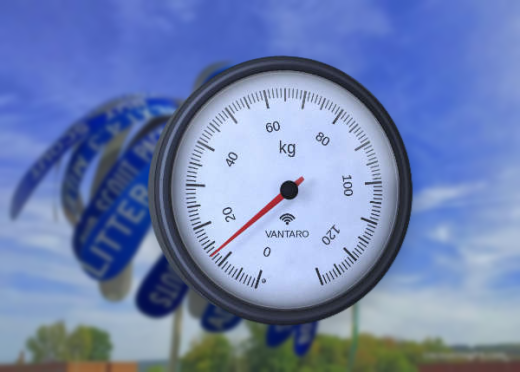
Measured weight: 13 kg
